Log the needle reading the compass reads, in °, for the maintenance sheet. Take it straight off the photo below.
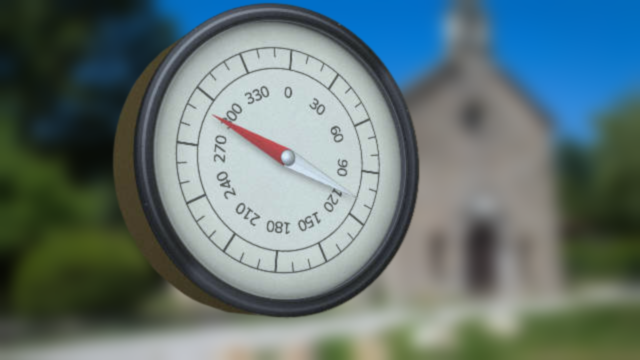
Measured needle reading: 290 °
